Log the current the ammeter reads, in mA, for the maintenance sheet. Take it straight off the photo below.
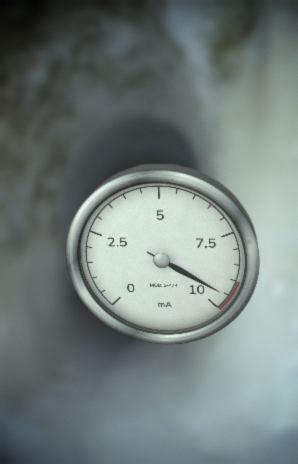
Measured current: 9.5 mA
